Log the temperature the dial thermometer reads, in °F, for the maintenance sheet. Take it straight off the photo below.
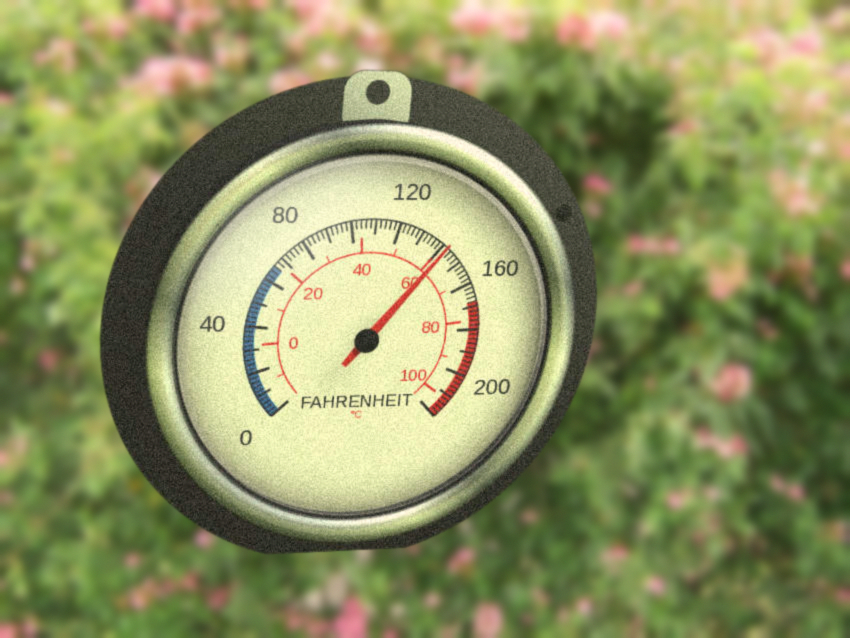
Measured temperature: 140 °F
